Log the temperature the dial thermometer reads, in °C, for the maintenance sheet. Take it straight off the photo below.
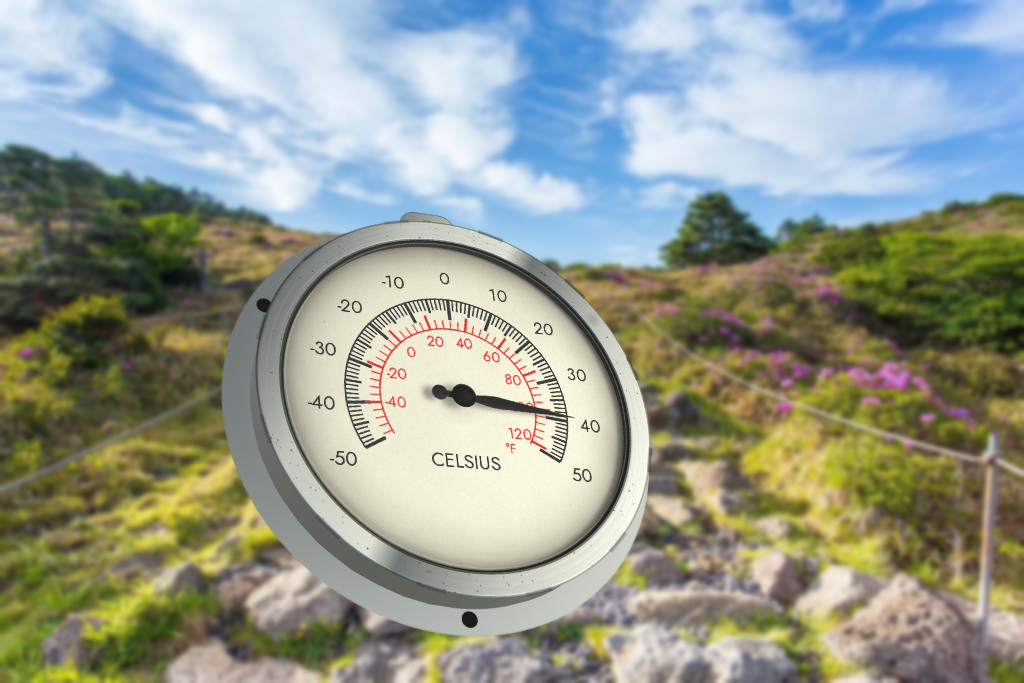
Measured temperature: 40 °C
